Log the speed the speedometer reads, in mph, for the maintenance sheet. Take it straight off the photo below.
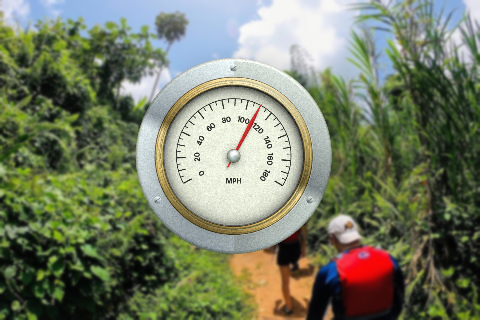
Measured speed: 110 mph
